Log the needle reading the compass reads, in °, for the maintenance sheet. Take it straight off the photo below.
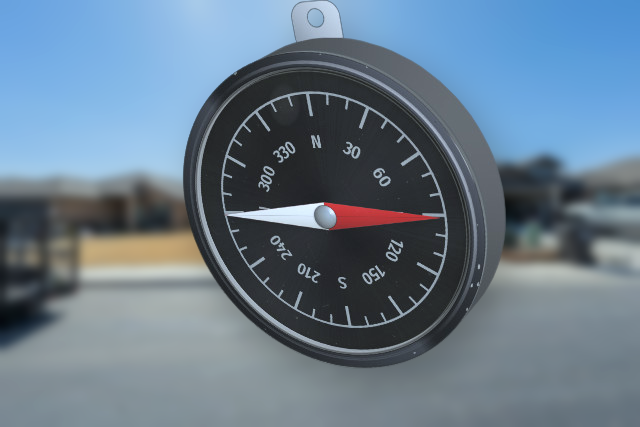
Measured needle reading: 90 °
